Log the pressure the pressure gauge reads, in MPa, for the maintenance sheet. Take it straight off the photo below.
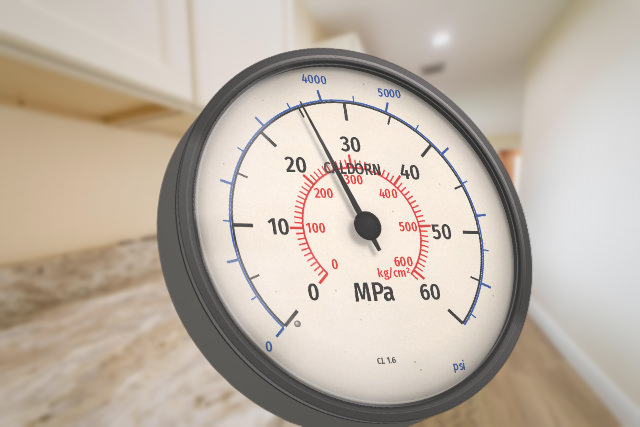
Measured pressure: 25 MPa
